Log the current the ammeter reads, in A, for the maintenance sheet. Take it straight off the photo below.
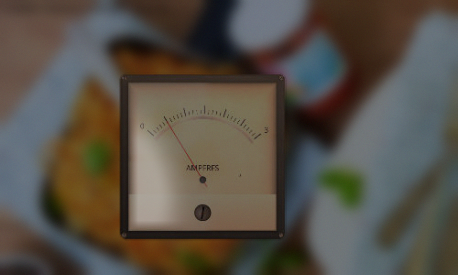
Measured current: 0.5 A
